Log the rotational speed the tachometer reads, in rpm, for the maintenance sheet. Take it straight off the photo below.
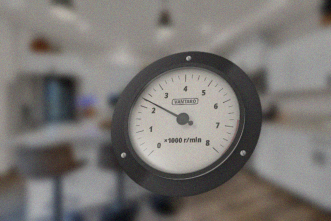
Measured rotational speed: 2250 rpm
